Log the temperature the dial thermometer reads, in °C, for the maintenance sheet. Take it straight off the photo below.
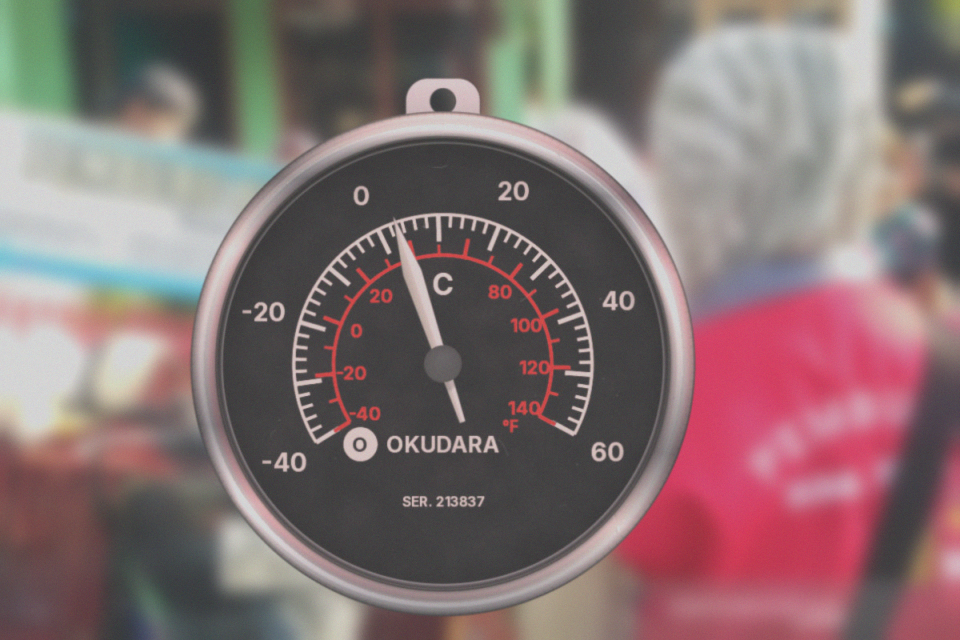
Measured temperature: 3 °C
